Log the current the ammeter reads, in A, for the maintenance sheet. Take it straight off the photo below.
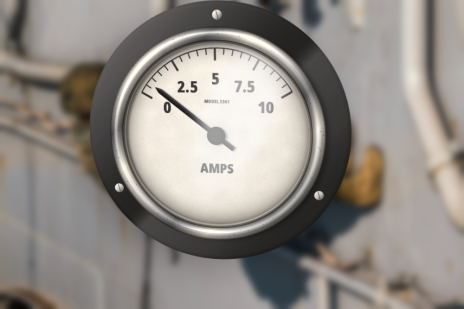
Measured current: 0.75 A
